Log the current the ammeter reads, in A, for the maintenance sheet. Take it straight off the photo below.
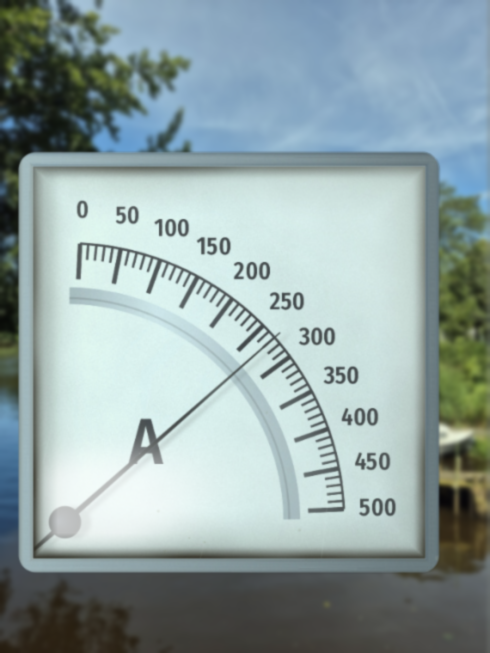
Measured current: 270 A
